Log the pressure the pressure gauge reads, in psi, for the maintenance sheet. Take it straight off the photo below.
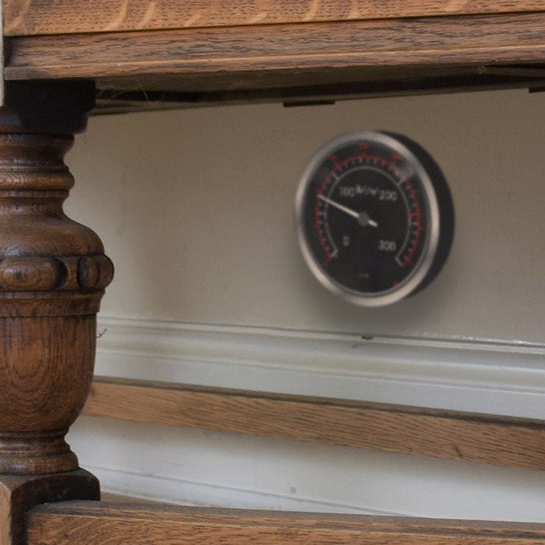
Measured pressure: 70 psi
